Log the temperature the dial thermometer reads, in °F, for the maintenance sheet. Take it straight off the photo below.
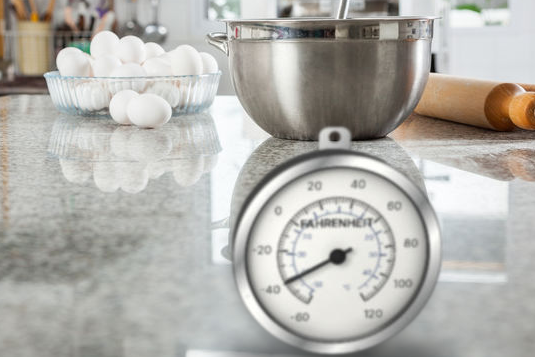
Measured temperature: -40 °F
